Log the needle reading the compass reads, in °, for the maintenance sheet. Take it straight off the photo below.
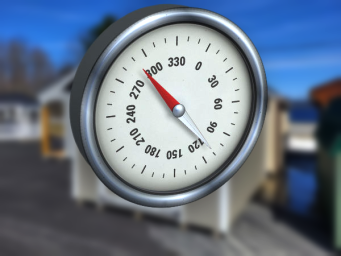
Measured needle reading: 290 °
